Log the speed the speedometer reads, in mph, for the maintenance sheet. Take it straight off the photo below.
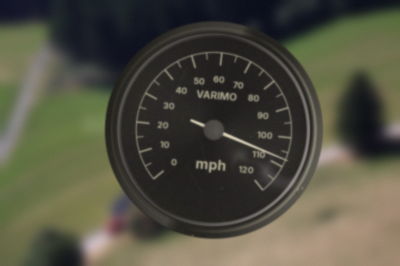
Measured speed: 107.5 mph
